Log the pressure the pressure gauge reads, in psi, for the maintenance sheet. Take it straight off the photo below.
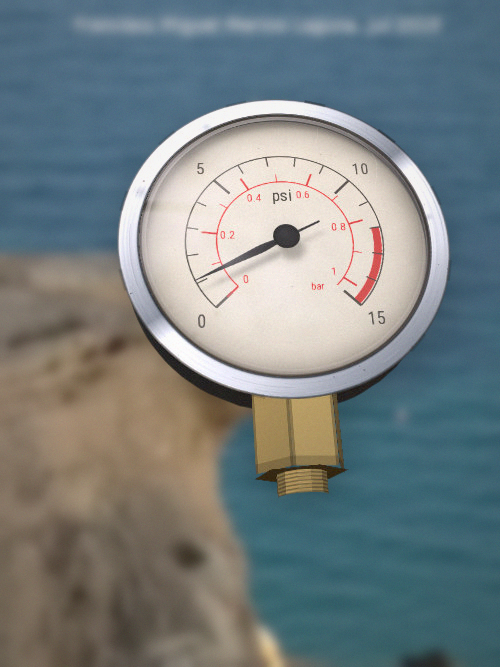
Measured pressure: 1 psi
